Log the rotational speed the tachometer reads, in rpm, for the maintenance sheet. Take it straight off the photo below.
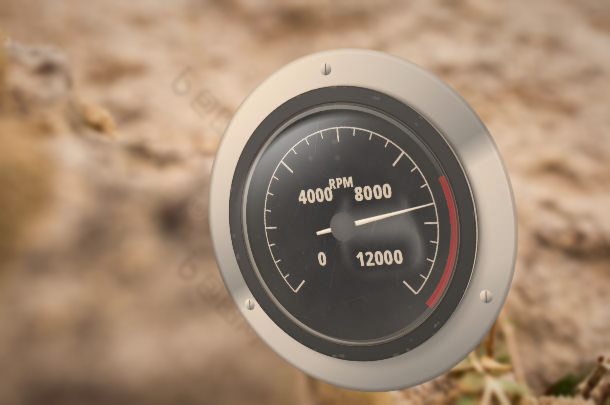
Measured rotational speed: 9500 rpm
